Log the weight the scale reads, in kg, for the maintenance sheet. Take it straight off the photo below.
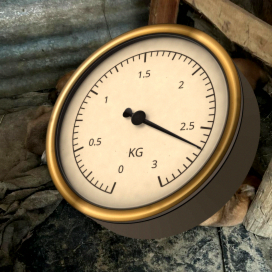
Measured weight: 2.65 kg
